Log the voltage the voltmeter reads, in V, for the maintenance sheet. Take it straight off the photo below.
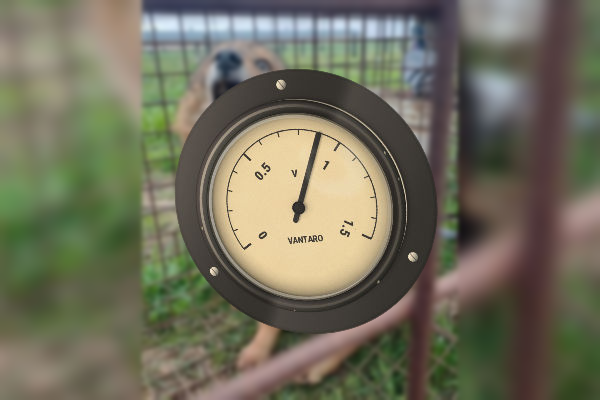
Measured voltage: 0.9 V
